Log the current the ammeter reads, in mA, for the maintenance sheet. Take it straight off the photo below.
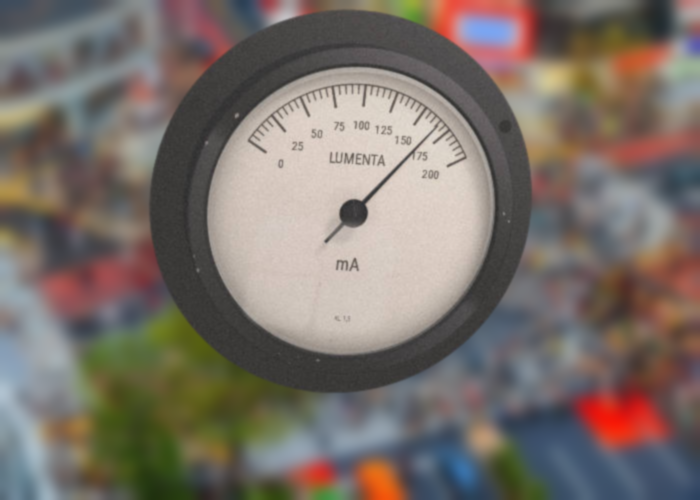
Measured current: 165 mA
